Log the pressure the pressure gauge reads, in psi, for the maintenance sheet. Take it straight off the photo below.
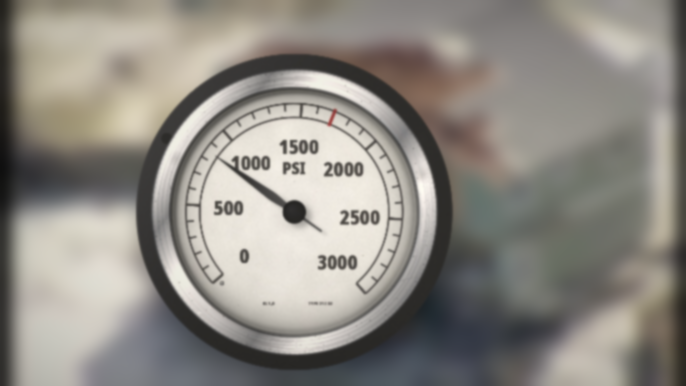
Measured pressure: 850 psi
